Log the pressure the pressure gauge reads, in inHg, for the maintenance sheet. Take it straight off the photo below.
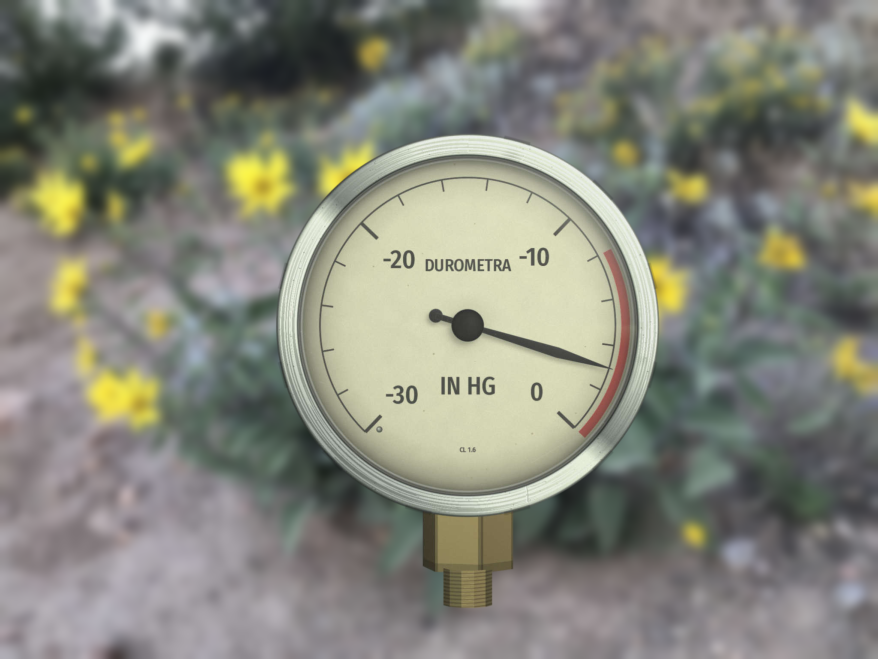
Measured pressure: -3 inHg
